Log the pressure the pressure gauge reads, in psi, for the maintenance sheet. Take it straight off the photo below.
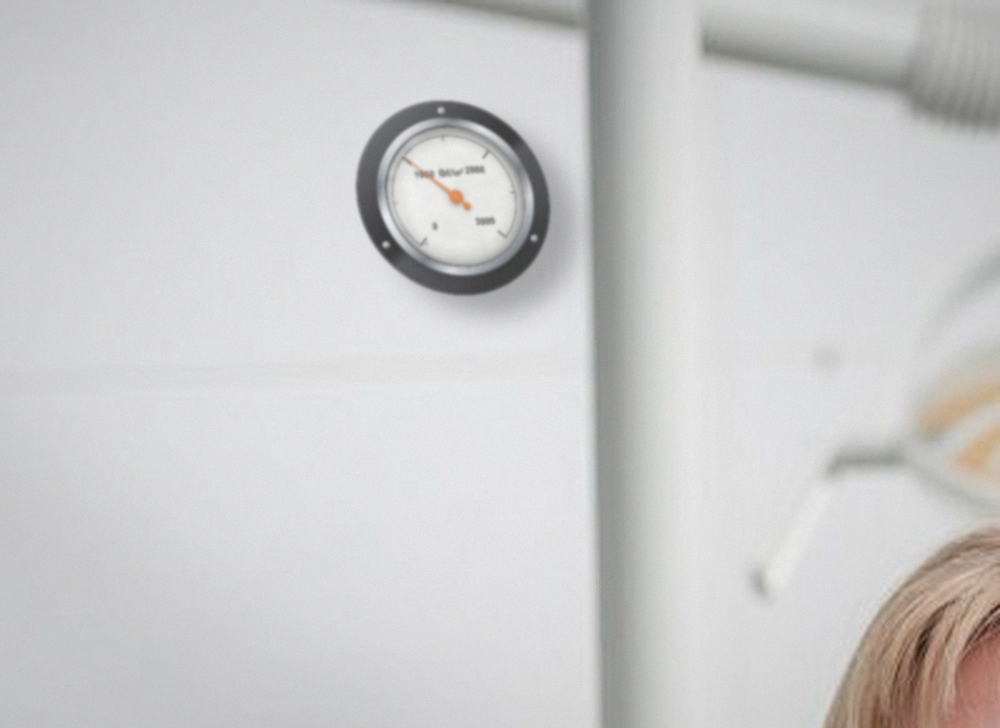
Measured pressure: 1000 psi
